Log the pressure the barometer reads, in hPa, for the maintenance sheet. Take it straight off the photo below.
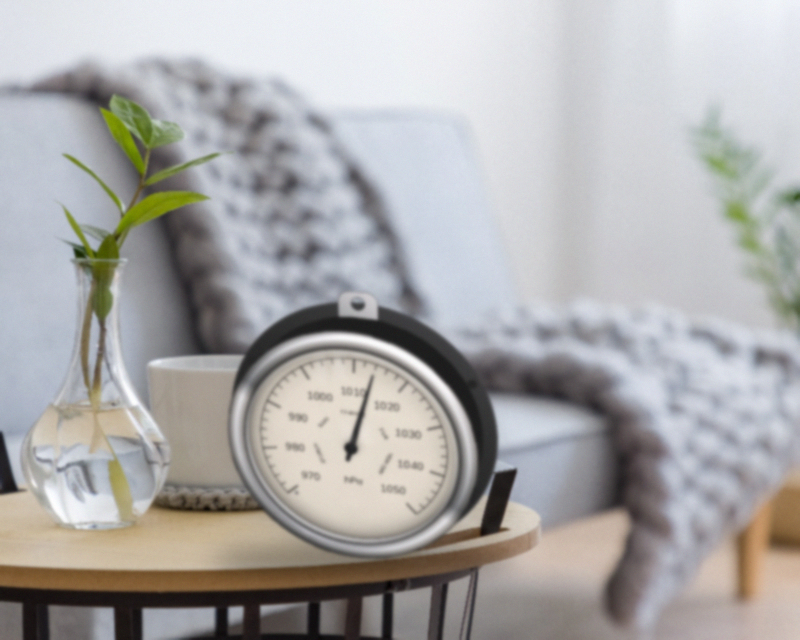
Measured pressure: 1014 hPa
